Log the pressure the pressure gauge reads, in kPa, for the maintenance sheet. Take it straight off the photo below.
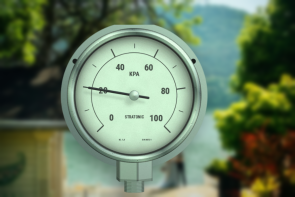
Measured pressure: 20 kPa
